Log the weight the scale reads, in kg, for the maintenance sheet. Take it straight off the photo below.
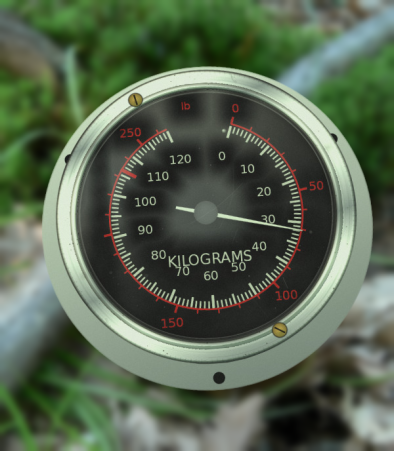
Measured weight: 32 kg
